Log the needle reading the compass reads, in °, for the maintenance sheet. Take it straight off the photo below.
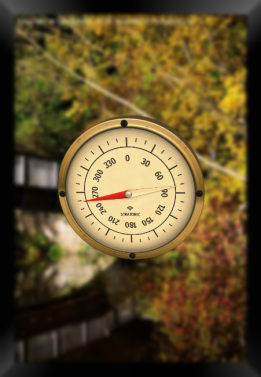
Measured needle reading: 260 °
